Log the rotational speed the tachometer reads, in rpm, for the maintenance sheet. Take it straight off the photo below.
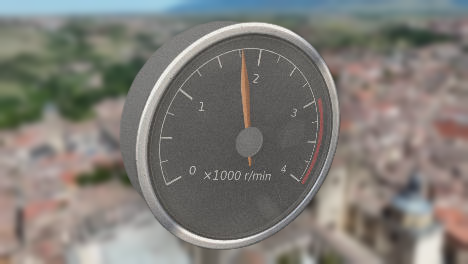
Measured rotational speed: 1750 rpm
